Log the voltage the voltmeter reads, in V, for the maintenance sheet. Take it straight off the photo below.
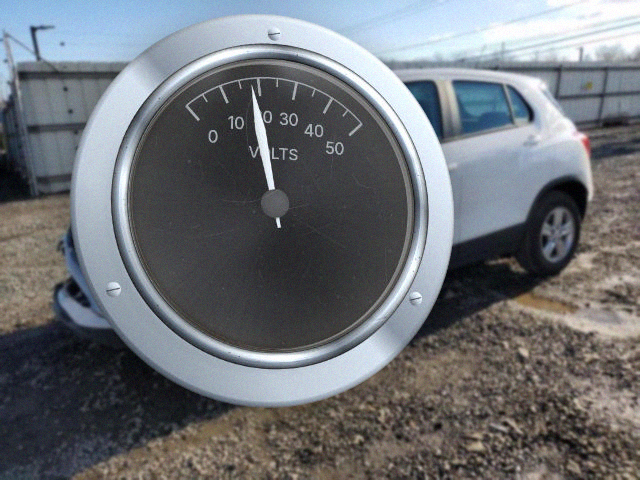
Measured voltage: 17.5 V
